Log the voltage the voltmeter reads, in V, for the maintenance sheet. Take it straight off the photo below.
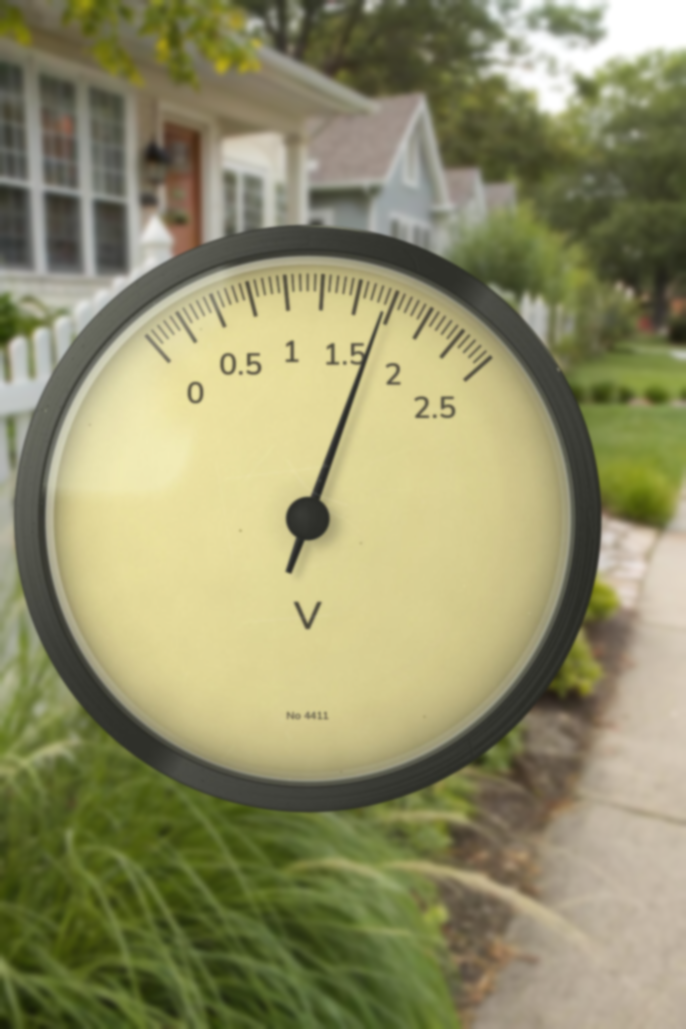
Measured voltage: 1.7 V
